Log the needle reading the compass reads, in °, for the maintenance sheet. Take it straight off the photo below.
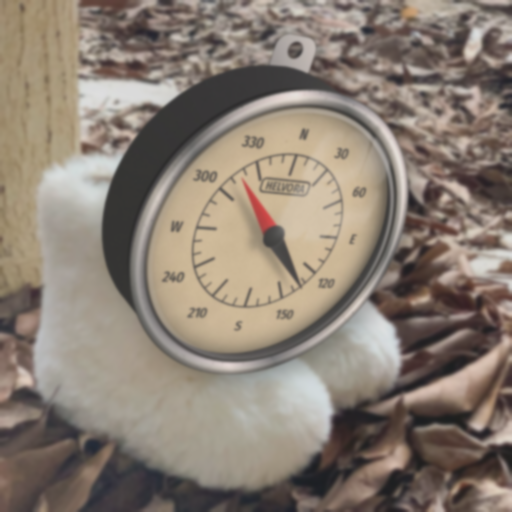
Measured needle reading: 315 °
